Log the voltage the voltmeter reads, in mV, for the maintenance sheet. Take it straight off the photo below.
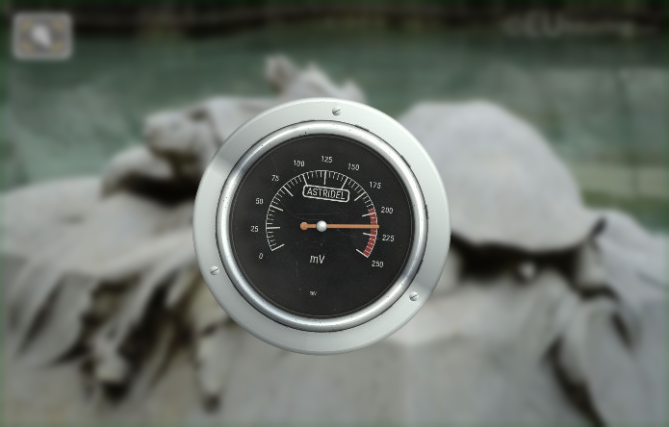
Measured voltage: 215 mV
